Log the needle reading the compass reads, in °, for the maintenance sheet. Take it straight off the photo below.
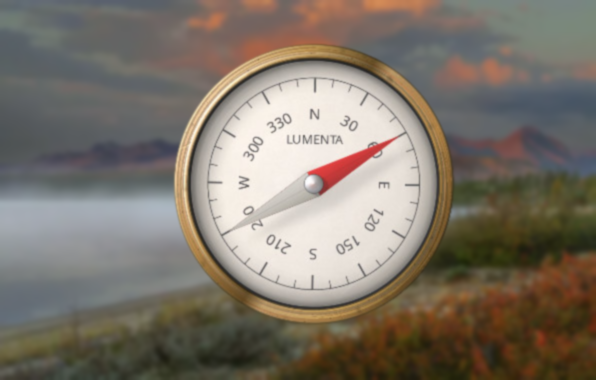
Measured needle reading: 60 °
